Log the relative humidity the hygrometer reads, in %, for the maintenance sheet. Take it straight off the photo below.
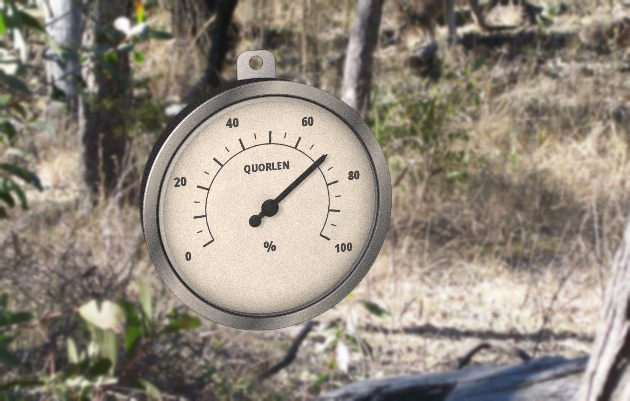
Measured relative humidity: 70 %
